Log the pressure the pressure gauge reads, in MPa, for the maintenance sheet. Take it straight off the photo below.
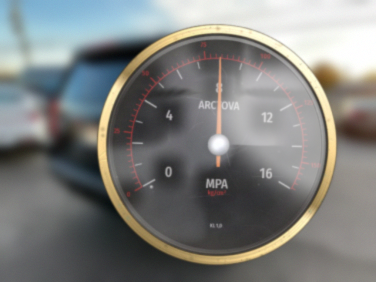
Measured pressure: 8 MPa
